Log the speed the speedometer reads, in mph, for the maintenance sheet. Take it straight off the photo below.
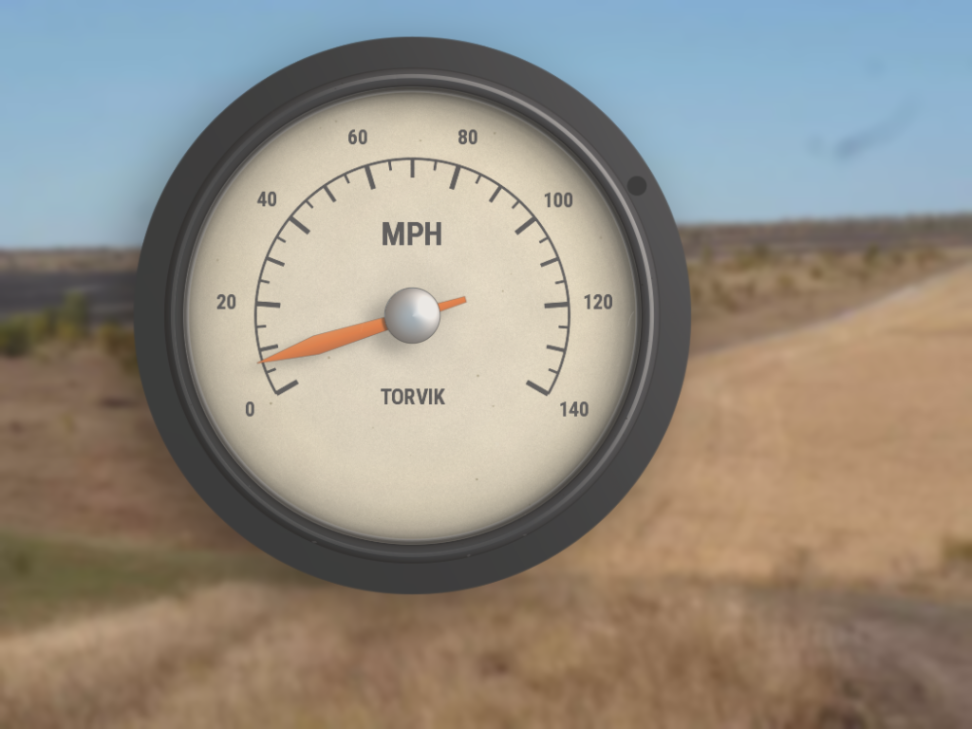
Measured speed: 7.5 mph
